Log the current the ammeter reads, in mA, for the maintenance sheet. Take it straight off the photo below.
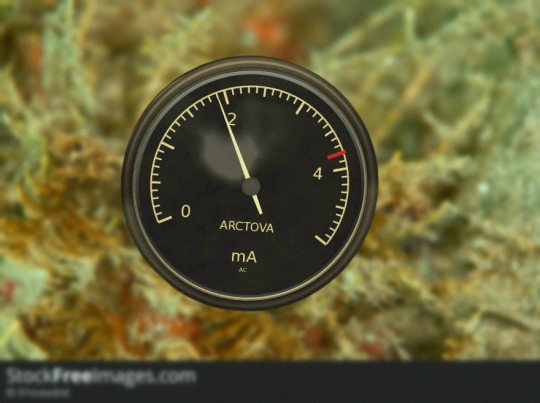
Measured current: 1.9 mA
